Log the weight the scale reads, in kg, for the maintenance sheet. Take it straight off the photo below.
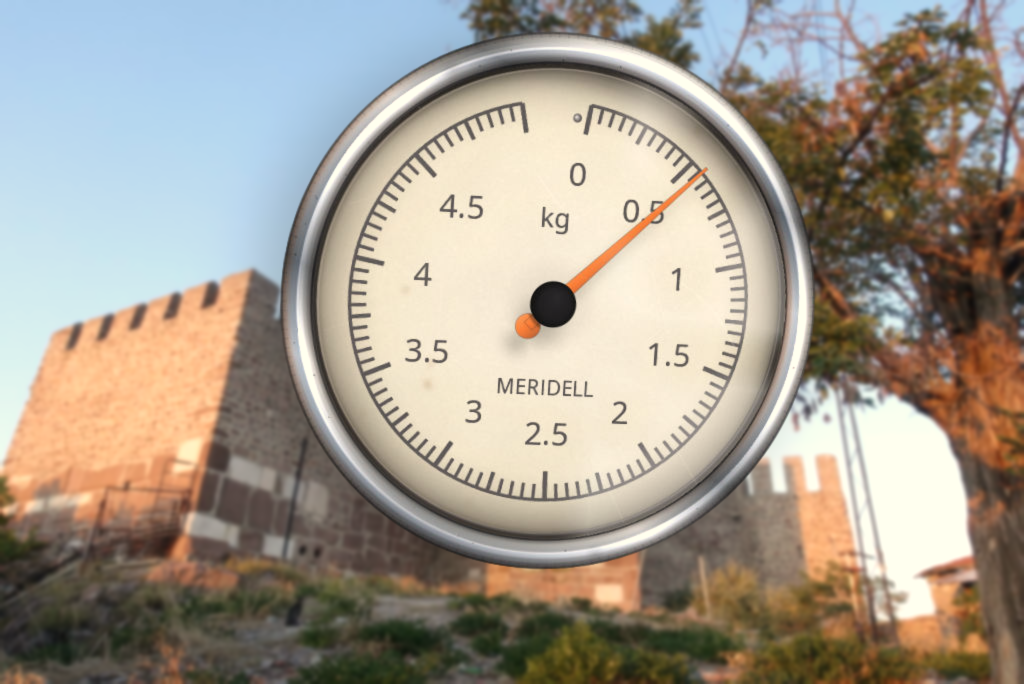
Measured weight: 0.55 kg
